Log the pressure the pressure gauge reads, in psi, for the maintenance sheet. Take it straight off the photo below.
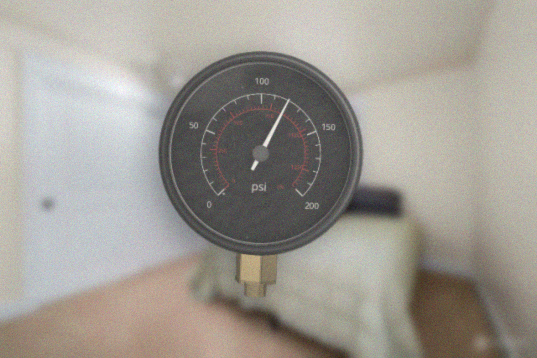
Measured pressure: 120 psi
